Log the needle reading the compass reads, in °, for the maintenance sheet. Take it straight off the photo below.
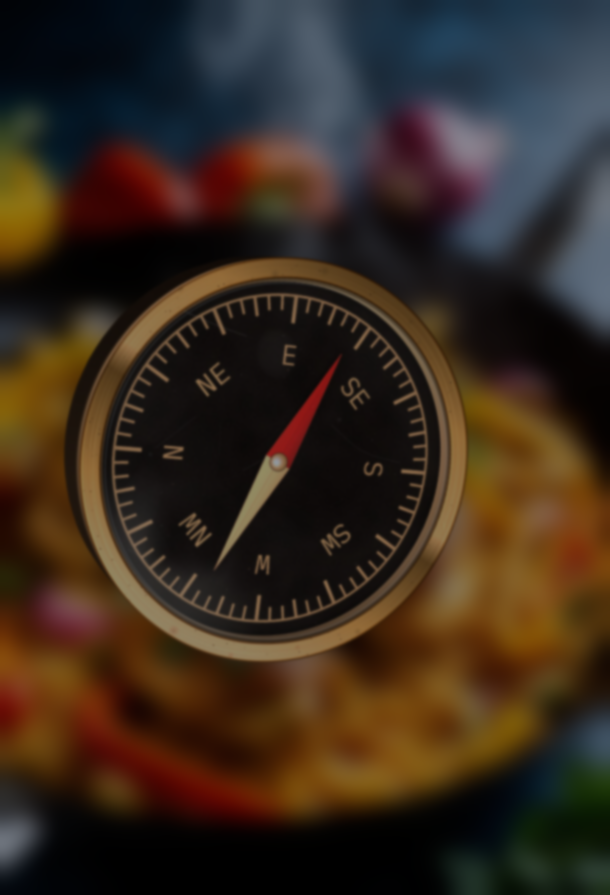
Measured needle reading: 115 °
